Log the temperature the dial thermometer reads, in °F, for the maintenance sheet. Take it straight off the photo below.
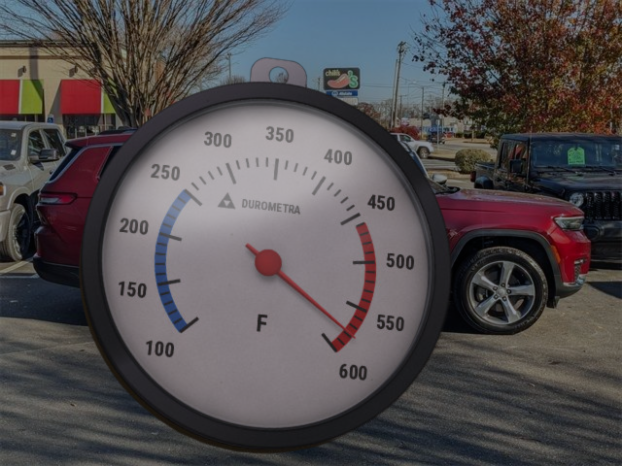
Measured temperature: 580 °F
